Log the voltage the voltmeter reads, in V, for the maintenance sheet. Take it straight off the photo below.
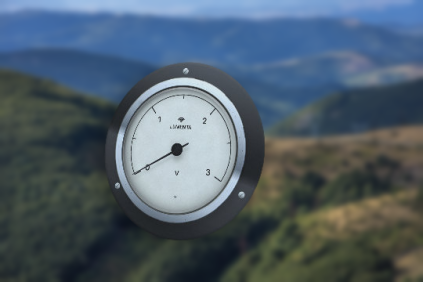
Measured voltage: 0 V
